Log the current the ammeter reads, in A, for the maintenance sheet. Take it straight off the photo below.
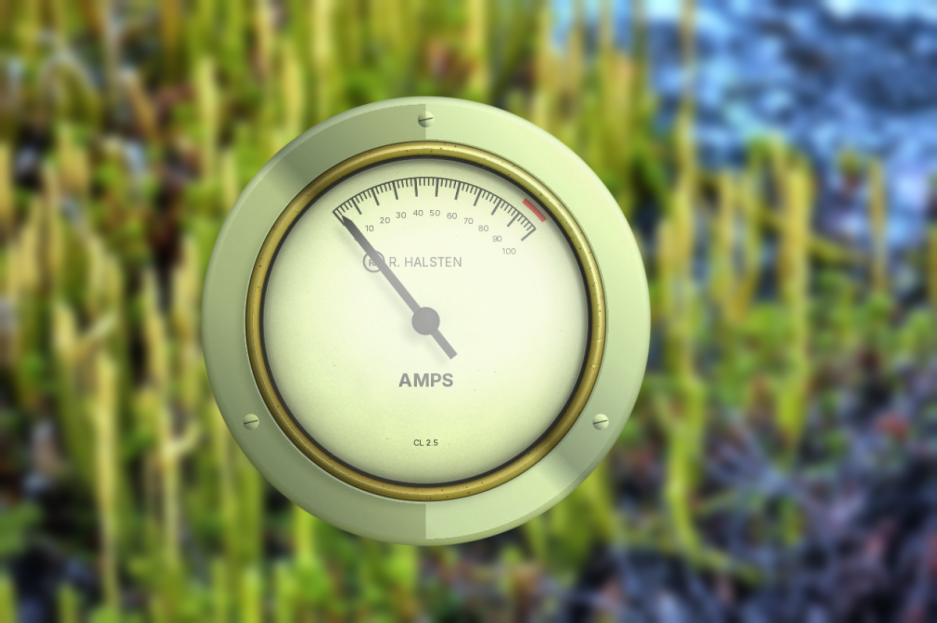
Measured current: 2 A
